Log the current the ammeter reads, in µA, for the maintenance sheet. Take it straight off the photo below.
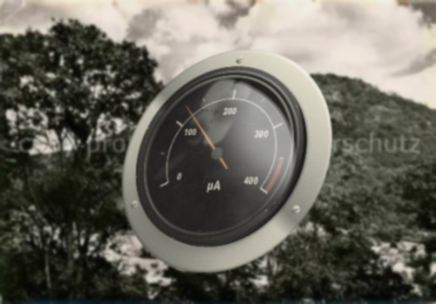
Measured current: 125 µA
